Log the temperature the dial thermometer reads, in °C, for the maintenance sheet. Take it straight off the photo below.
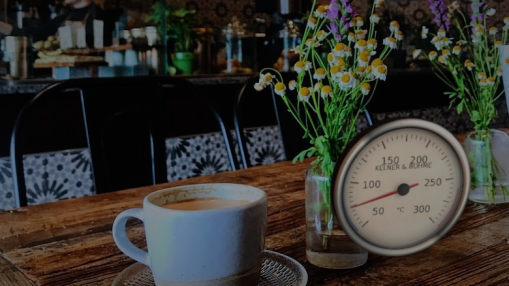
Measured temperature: 75 °C
